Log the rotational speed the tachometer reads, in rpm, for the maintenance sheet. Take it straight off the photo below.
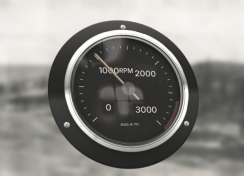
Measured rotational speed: 1000 rpm
